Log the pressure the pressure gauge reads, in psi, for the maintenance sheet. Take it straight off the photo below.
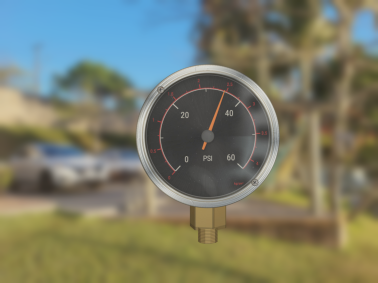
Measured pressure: 35 psi
